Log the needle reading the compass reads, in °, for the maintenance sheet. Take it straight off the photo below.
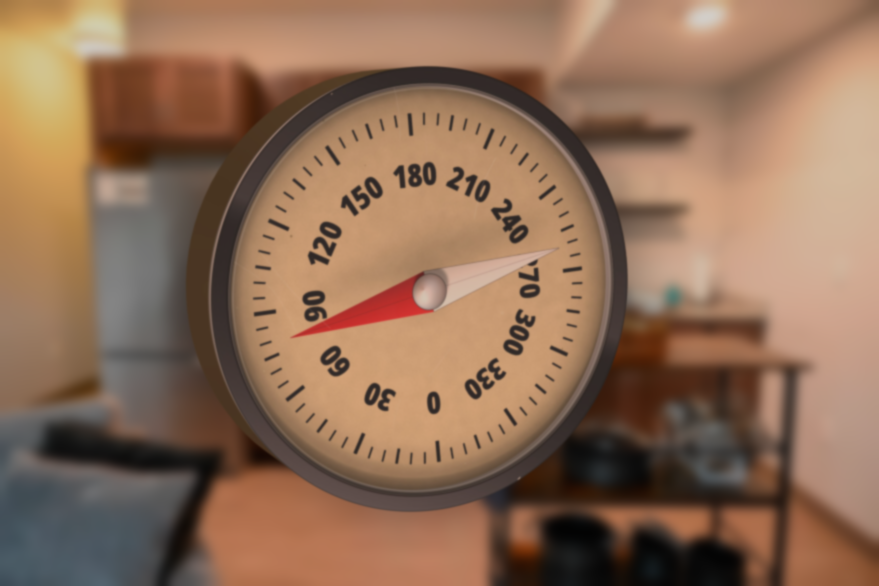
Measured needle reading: 80 °
